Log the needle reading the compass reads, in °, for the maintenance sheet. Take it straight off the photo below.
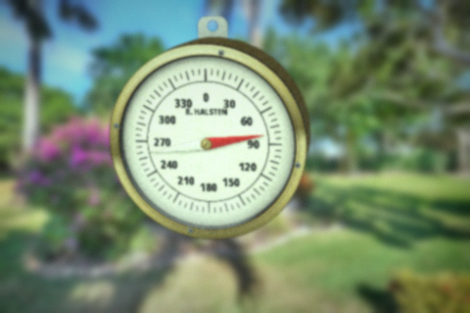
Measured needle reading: 80 °
